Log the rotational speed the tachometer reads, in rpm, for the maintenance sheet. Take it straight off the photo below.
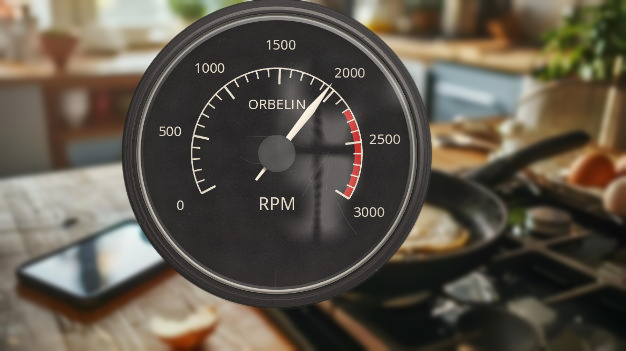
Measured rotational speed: 1950 rpm
